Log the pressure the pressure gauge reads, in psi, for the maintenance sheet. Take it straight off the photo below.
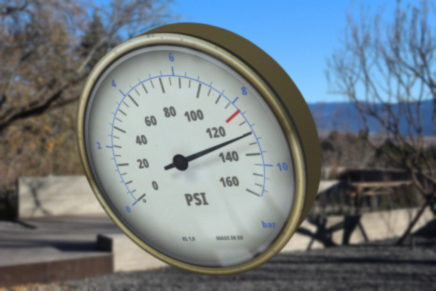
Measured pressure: 130 psi
